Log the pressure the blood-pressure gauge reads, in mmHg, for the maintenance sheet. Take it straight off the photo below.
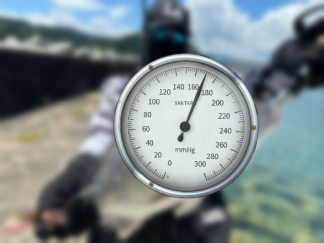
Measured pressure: 170 mmHg
